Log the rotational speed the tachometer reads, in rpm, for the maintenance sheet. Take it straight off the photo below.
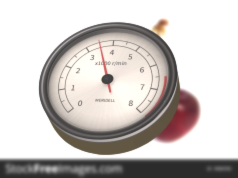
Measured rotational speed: 3500 rpm
